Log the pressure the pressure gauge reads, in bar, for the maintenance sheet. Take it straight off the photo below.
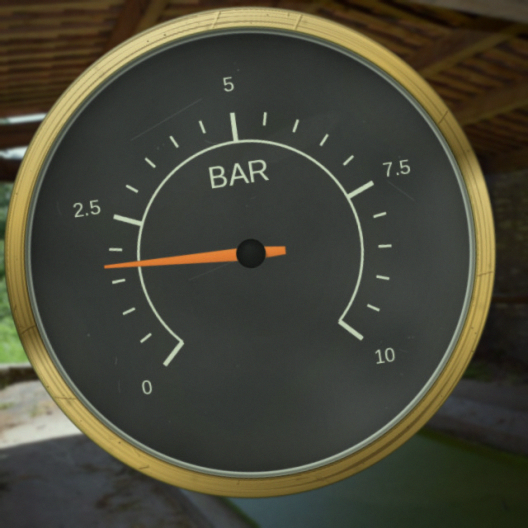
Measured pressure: 1.75 bar
